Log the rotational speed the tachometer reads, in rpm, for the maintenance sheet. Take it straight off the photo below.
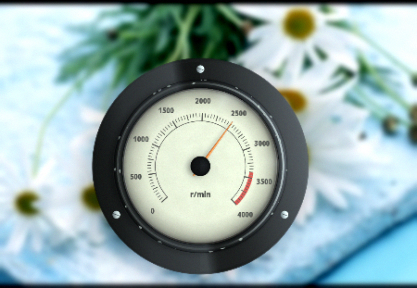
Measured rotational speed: 2500 rpm
